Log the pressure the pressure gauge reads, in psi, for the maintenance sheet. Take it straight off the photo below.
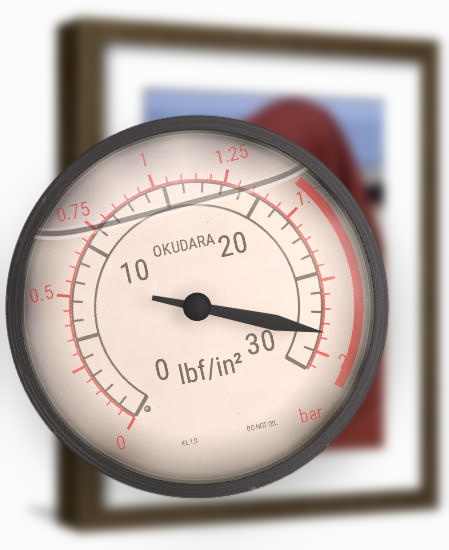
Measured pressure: 28 psi
